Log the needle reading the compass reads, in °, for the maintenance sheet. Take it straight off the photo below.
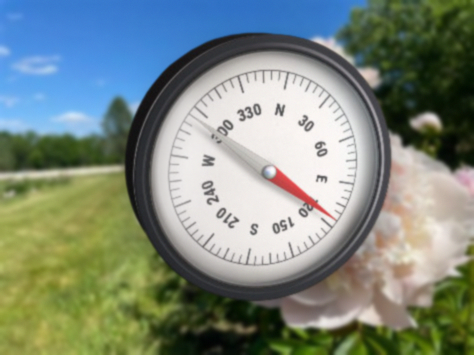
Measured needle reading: 115 °
